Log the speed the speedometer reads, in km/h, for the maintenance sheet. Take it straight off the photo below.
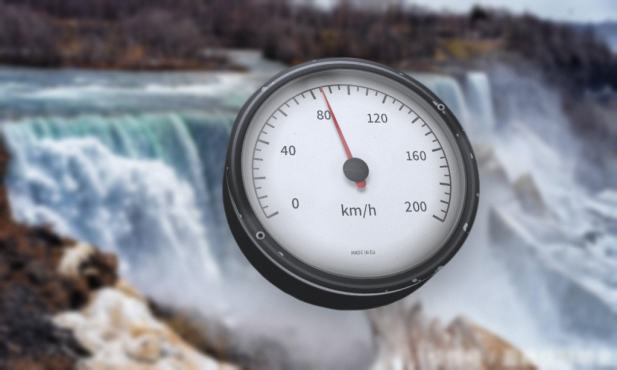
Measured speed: 85 km/h
